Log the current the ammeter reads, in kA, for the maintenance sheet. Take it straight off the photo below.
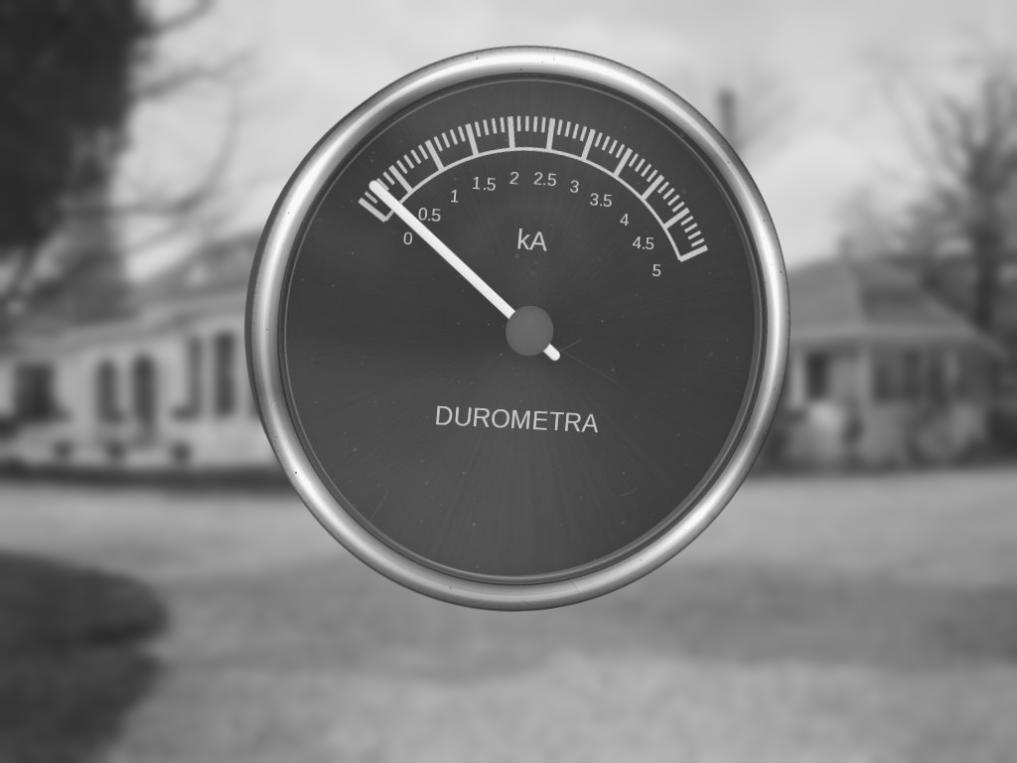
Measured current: 0.2 kA
